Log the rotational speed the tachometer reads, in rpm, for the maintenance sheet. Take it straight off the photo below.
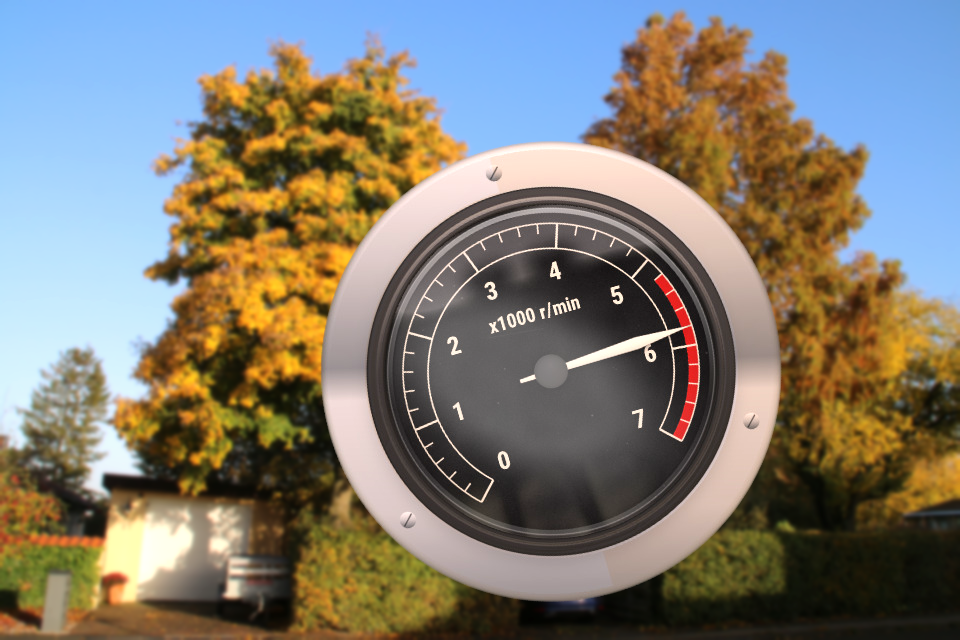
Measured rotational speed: 5800 rpm
